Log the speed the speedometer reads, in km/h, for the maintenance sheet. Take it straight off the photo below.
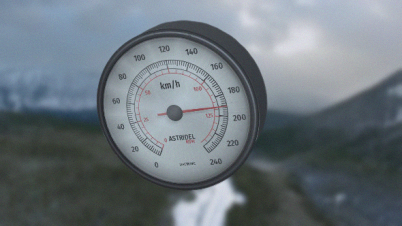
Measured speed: 190 km/h
